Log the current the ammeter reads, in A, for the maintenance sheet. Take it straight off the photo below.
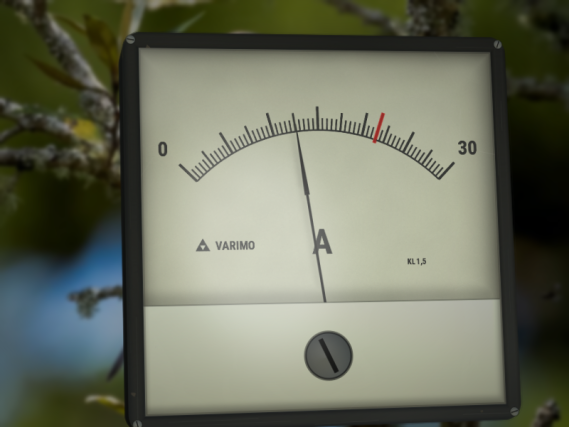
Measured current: 12.5 A
